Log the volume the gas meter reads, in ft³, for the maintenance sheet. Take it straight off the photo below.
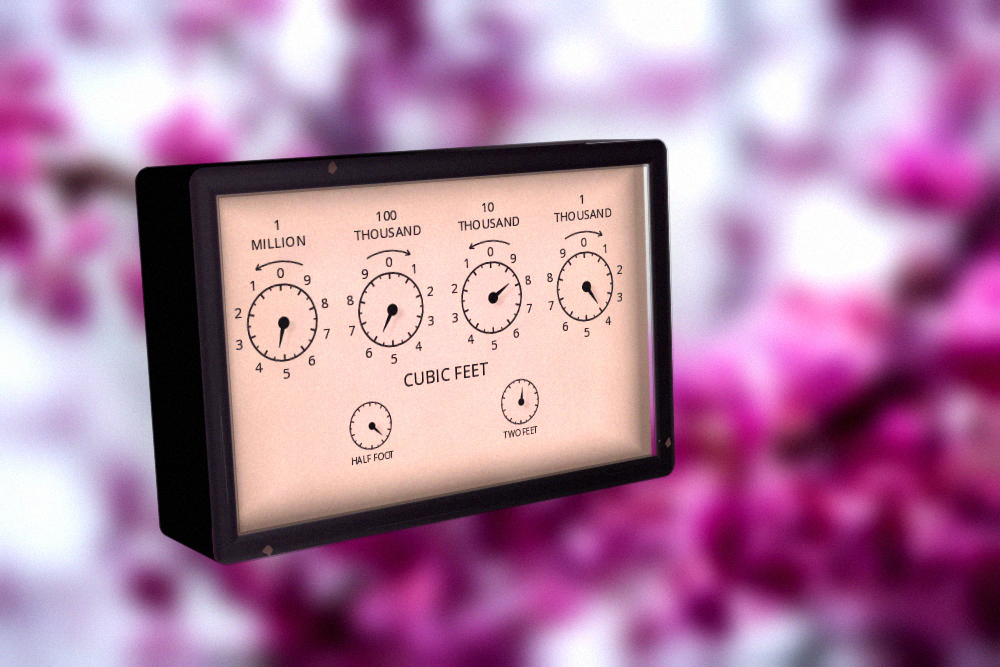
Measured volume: 458400 ft³
